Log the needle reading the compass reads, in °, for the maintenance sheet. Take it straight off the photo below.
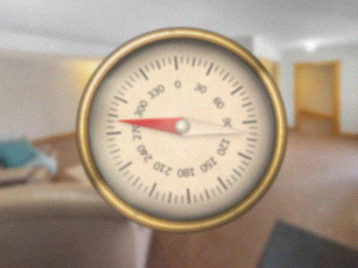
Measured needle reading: 280 °
